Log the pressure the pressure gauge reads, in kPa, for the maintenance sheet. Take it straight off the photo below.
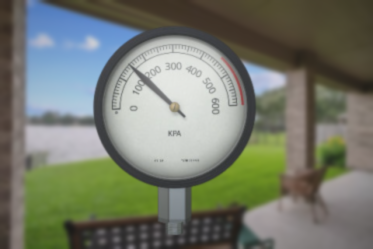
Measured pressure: 150 kPa
